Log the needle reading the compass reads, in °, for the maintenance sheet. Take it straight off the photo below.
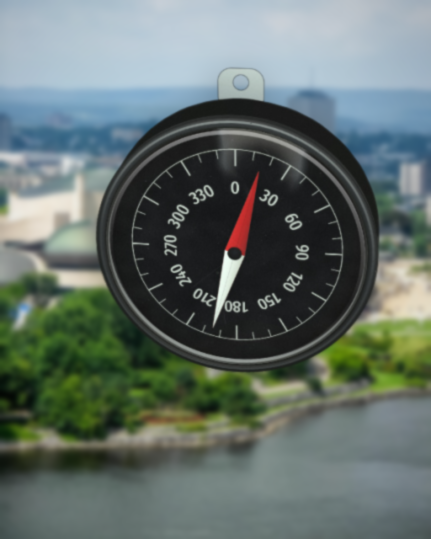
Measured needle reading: 15 °
